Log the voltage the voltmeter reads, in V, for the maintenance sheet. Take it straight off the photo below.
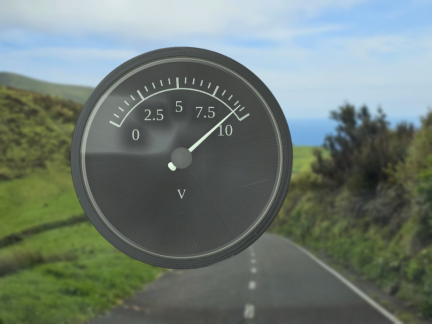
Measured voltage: 9.25 V
